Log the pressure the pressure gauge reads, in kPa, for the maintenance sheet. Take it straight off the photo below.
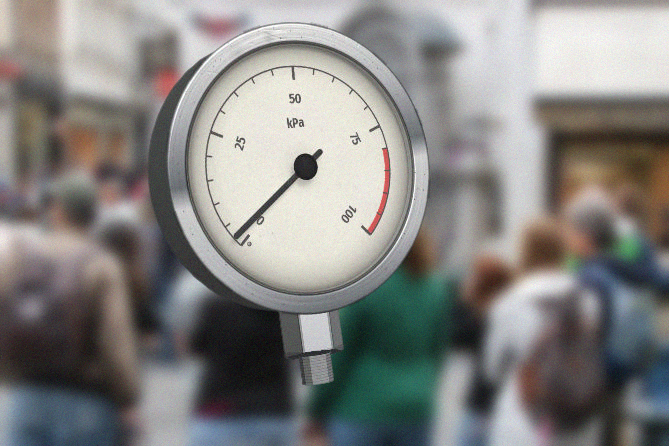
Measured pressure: 2.5 kPa
